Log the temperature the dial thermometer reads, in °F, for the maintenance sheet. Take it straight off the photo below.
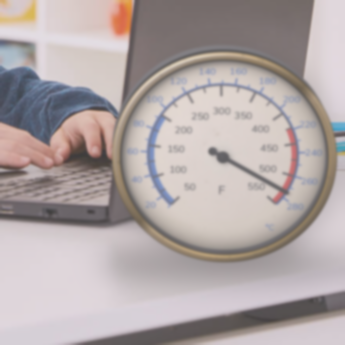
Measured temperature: 525 °F
